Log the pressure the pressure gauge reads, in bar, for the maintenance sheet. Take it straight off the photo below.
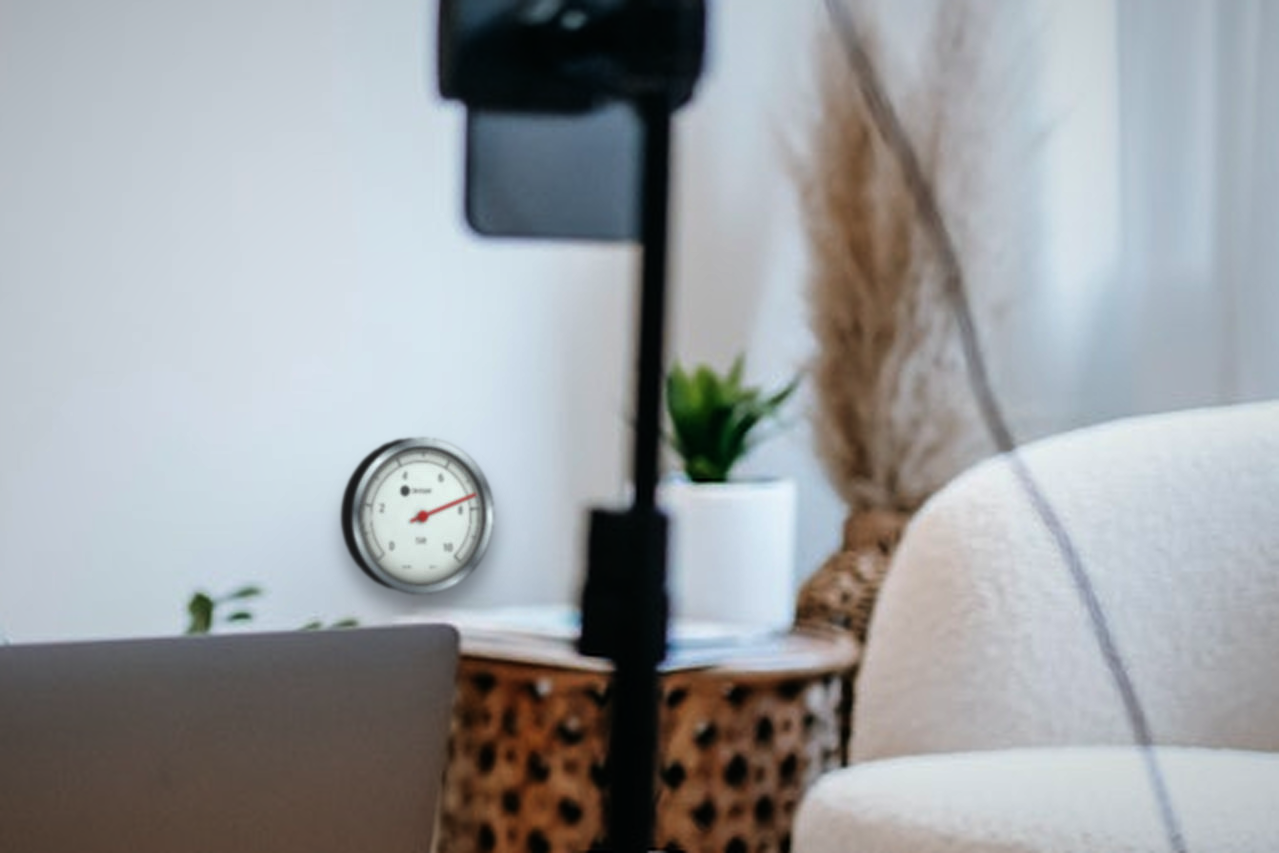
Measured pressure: 7.5 bar
